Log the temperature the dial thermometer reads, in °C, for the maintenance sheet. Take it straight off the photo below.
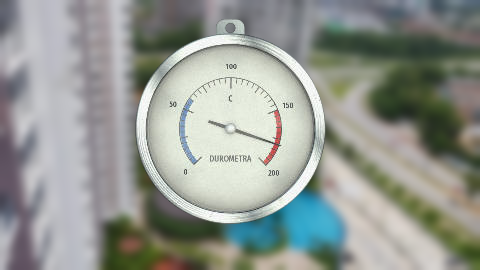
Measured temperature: 180 °C
